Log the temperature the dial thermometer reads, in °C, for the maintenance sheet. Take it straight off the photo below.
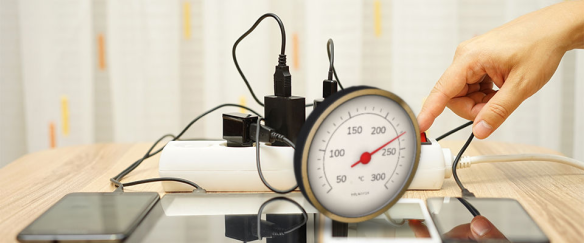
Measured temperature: 230 °C
